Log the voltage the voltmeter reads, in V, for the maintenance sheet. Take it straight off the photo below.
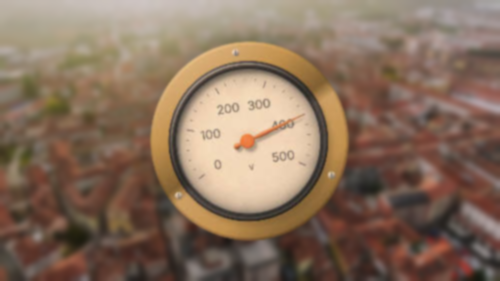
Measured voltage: 400 V
